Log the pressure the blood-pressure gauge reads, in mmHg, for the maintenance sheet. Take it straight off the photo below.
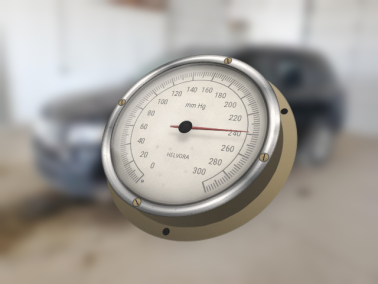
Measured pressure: 240 mmHg
